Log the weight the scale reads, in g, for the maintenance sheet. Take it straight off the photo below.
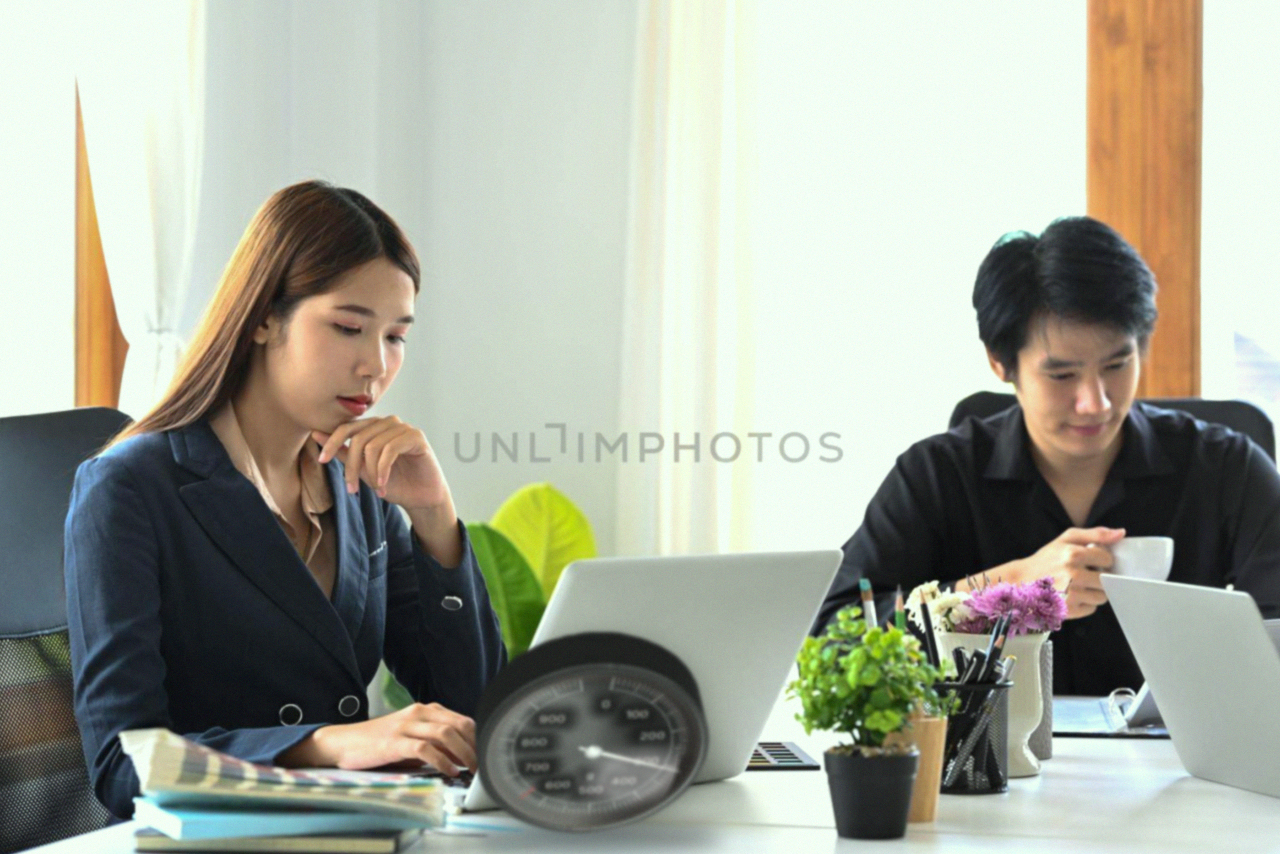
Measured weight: 300 g
